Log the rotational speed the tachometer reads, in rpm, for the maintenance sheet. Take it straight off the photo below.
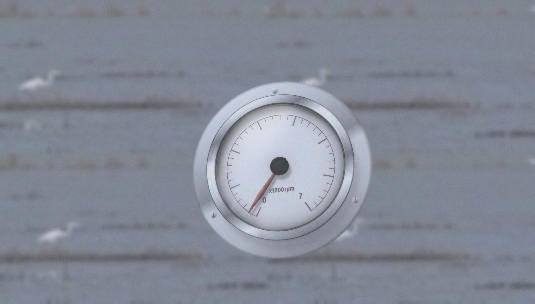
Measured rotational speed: 200 rpm
